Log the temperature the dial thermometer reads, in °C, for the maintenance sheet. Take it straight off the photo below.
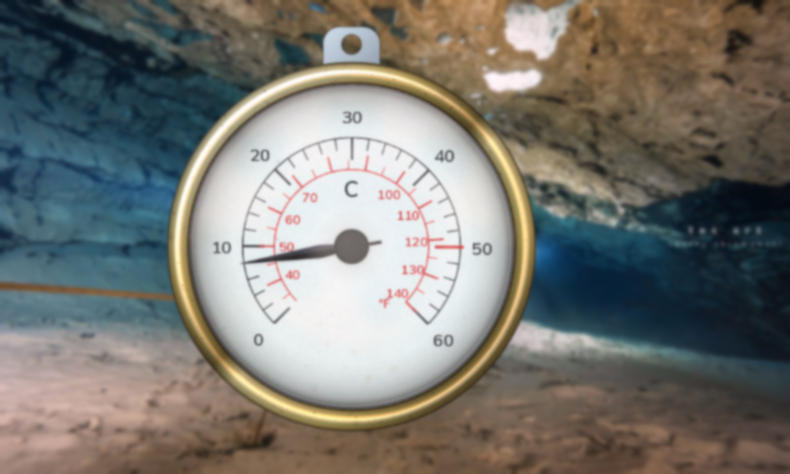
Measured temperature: 8 °C
